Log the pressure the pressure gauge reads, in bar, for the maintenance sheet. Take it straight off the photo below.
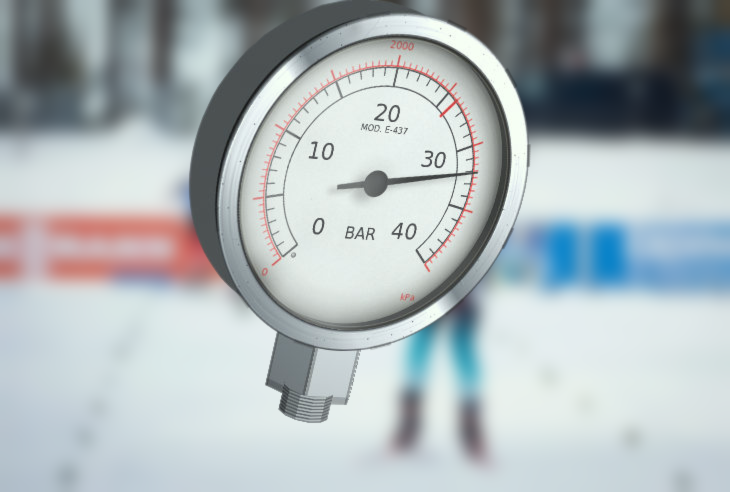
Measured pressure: 32 bar
